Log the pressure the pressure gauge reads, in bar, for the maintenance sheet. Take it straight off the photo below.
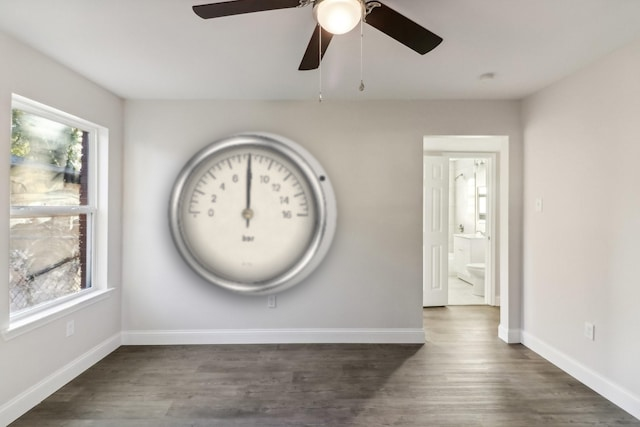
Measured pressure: 8 bar
